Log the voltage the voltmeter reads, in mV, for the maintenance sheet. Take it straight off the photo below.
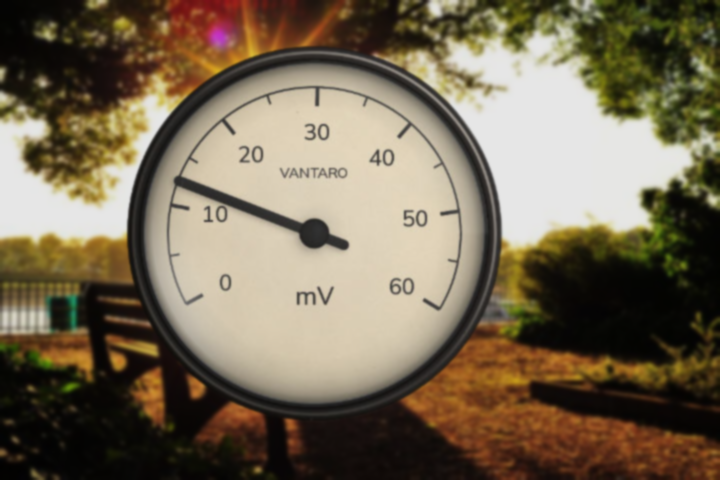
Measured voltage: 12.5 mV
